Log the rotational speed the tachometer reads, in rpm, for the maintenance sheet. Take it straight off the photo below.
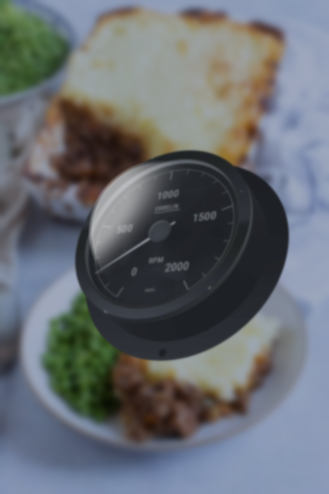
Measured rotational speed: 200 rpm
